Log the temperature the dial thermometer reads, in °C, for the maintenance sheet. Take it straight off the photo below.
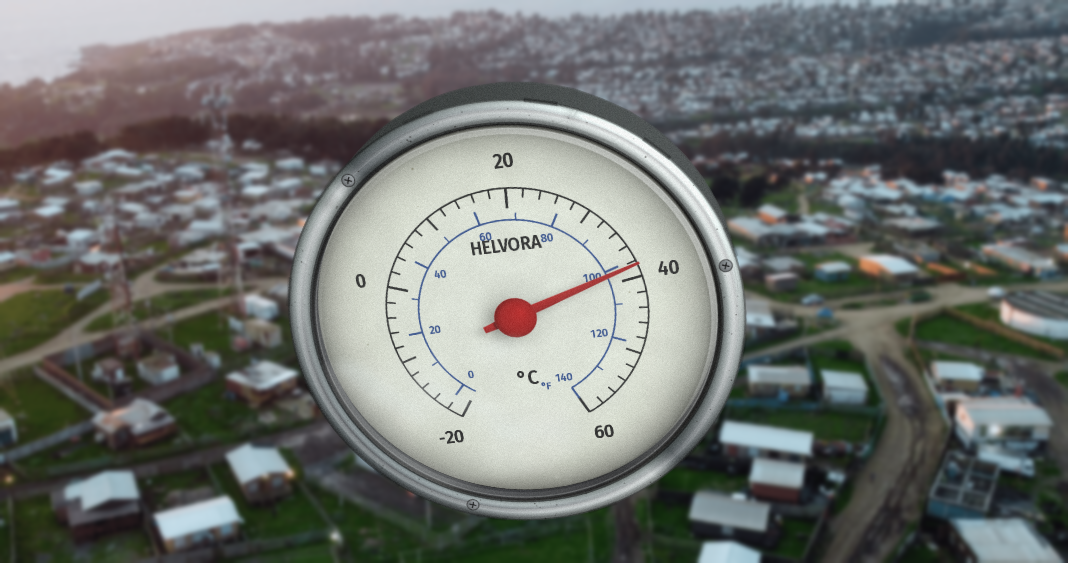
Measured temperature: 38 °C
